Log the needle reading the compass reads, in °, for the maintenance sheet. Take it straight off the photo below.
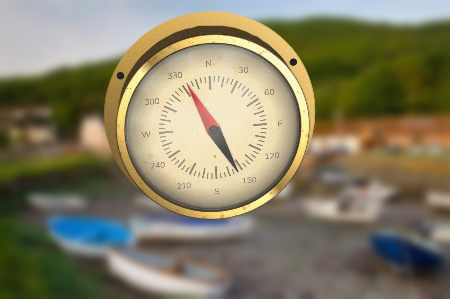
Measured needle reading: 335 °
